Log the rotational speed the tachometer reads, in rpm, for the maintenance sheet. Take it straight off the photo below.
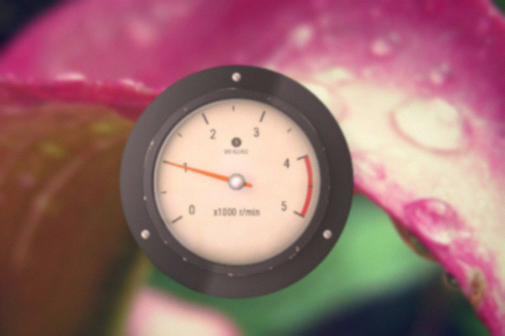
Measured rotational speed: 1000 rpm
